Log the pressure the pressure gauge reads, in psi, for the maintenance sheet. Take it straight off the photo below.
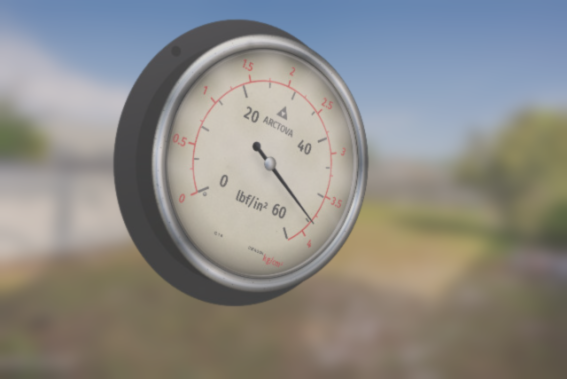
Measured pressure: 55 psi
